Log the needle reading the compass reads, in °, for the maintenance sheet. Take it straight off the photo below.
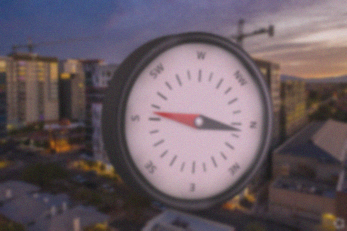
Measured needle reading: 187.5 °
